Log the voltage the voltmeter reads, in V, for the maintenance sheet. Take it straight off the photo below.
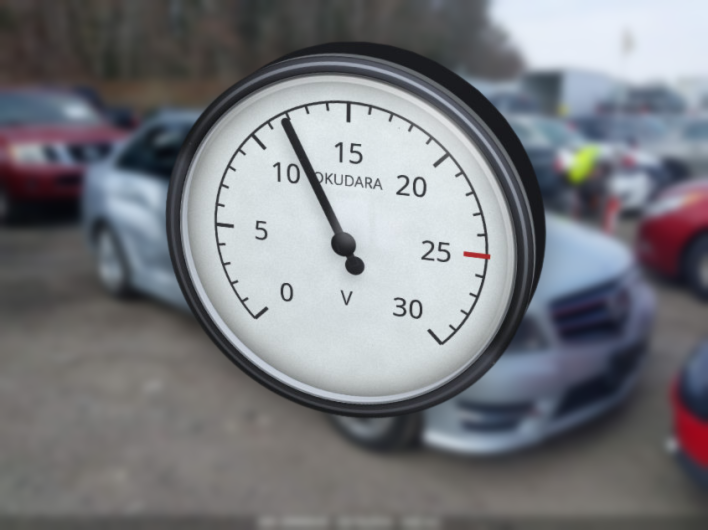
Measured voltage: 12 V
